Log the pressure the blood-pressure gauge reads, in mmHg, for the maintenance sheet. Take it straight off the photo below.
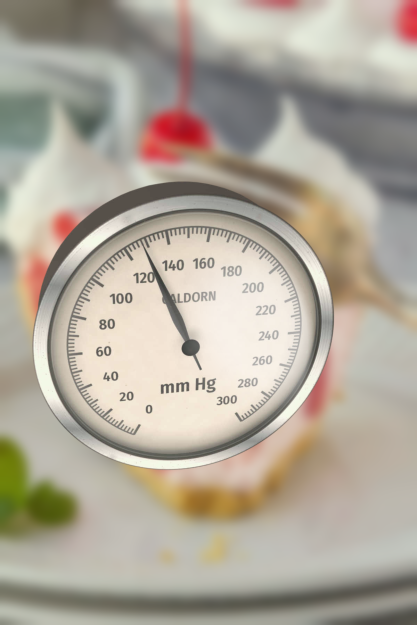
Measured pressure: 128 mmHg
